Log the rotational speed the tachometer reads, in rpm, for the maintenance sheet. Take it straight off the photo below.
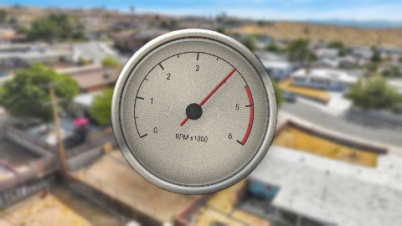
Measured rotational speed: 4000 rpm
